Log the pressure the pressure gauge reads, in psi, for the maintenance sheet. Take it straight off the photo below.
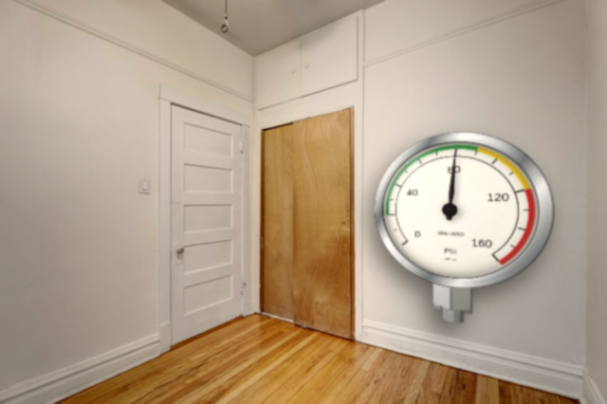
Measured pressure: 80 psi
